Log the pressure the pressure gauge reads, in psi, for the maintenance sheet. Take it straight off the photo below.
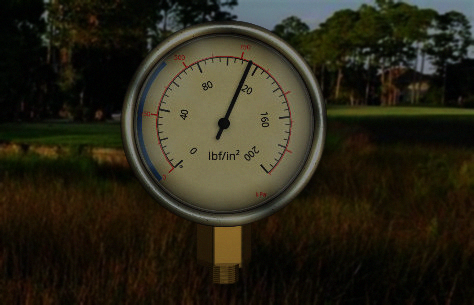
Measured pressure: 115 psi
